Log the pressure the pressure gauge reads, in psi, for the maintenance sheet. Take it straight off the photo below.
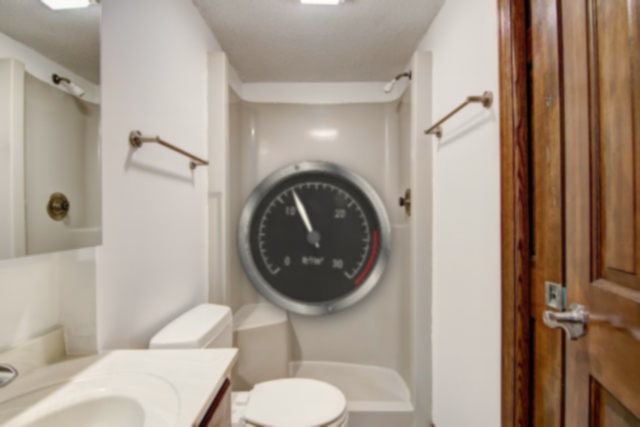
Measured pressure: 12 psi
